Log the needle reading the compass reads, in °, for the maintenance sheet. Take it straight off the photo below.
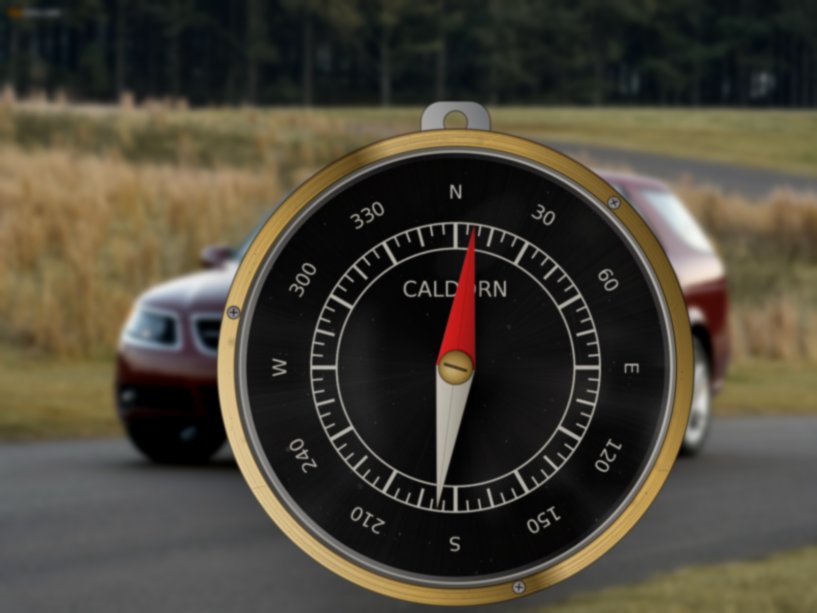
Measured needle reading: 7.5 °
